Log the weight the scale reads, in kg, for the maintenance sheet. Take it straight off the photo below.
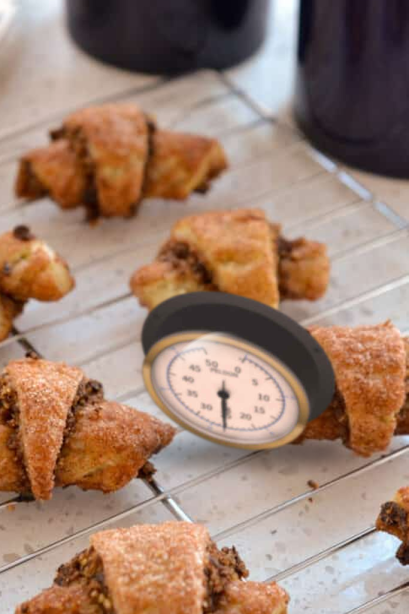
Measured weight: 25 kg
